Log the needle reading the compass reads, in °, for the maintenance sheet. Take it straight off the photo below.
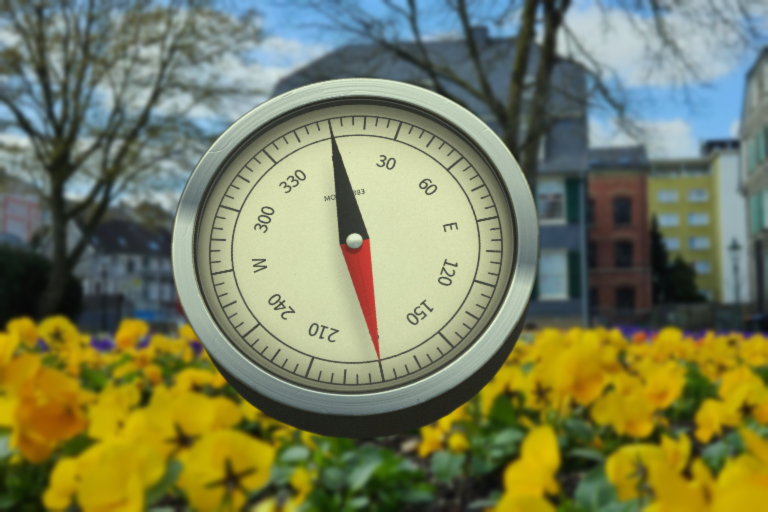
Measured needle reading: 180 °
